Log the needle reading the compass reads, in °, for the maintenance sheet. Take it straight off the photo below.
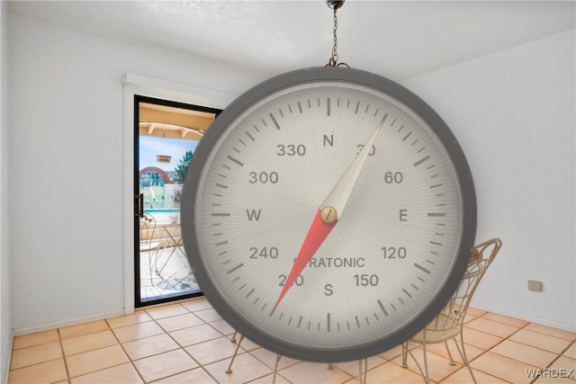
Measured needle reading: 210 °
